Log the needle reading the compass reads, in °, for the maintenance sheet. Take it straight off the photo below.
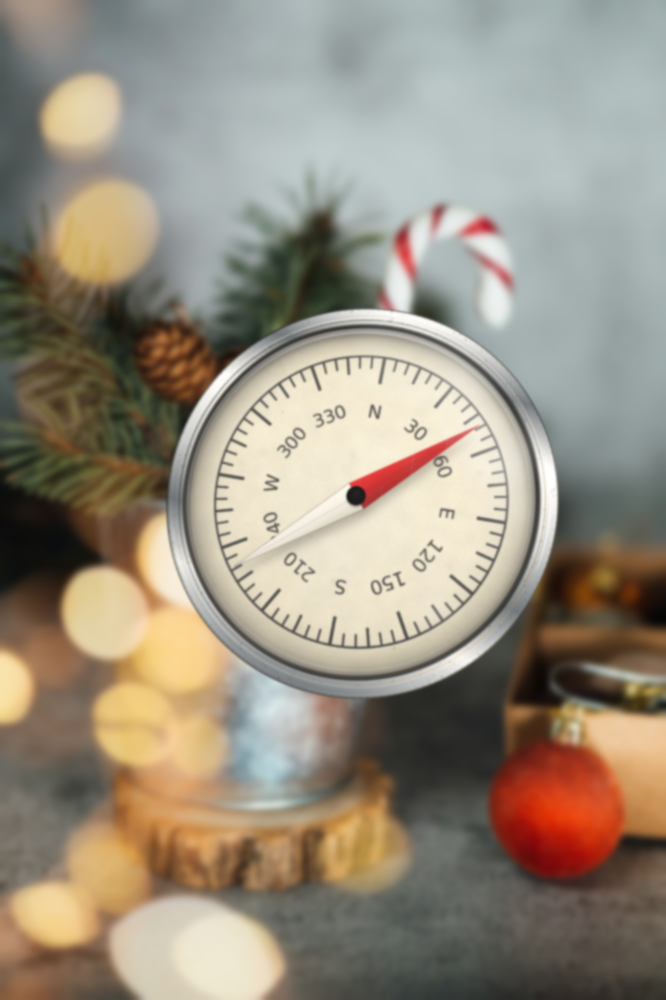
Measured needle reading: 50 °
